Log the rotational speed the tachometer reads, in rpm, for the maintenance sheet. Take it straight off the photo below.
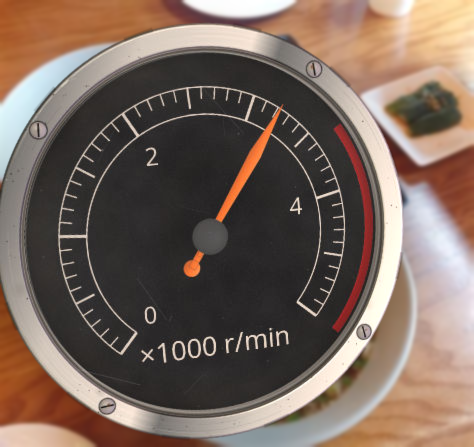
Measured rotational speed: 3200 rpm
